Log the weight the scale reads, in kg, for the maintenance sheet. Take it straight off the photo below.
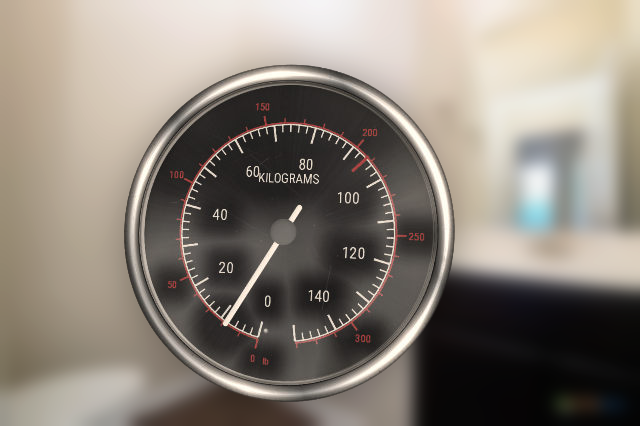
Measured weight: 8 kg
